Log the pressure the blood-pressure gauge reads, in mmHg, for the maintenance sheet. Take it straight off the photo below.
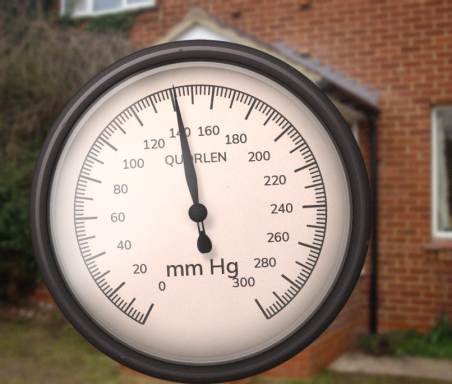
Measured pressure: 142 mmHg
